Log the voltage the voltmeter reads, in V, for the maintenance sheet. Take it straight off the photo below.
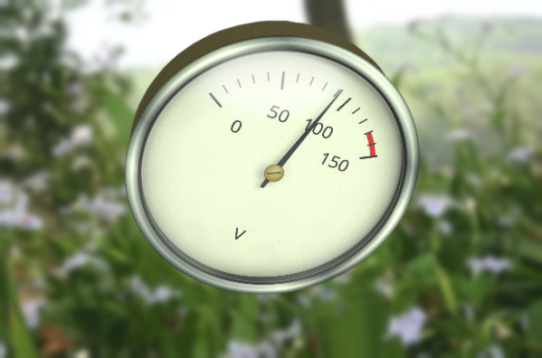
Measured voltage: 90 V
